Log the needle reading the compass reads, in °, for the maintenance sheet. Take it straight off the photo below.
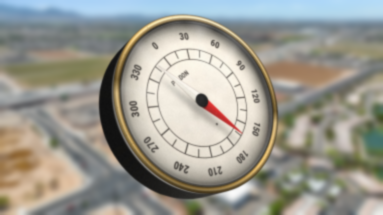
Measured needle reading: 165 °
